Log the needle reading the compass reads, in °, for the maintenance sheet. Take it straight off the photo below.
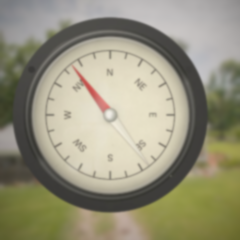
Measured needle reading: 322.5 °
